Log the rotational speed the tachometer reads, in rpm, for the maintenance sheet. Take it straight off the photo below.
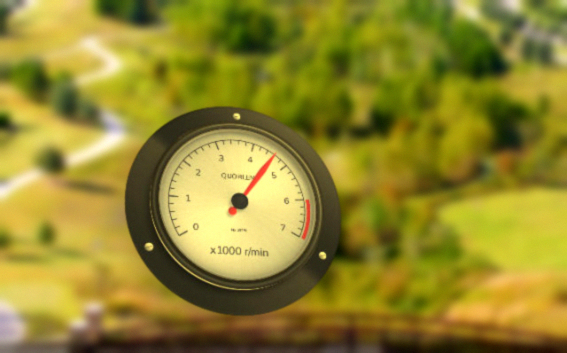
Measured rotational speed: 4600 rpm
